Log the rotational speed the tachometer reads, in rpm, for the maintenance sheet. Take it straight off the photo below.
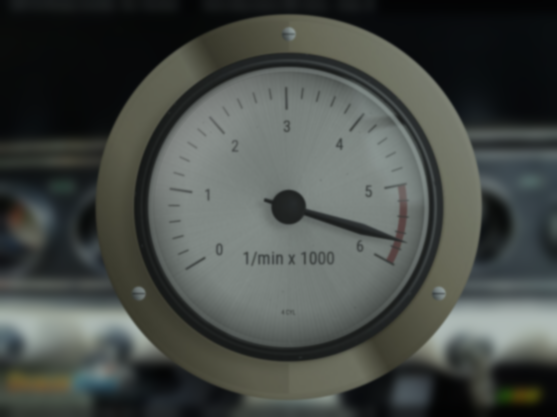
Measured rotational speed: 5700 rpm
